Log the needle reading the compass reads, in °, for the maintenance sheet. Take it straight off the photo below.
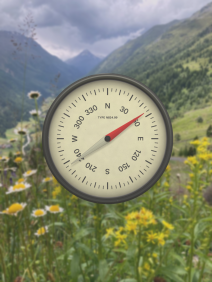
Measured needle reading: 55 °
